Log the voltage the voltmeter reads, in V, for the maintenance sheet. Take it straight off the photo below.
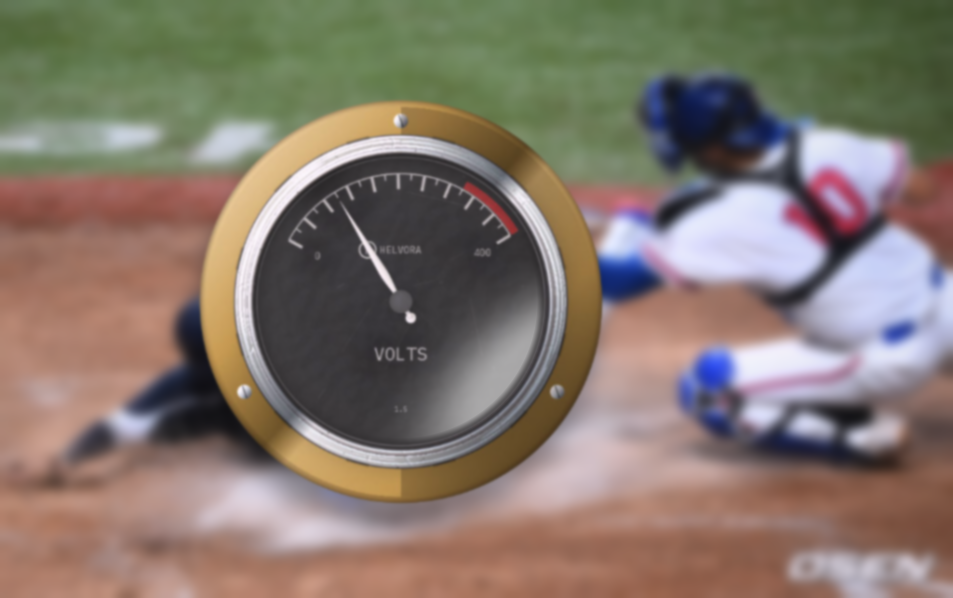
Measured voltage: 100 V
